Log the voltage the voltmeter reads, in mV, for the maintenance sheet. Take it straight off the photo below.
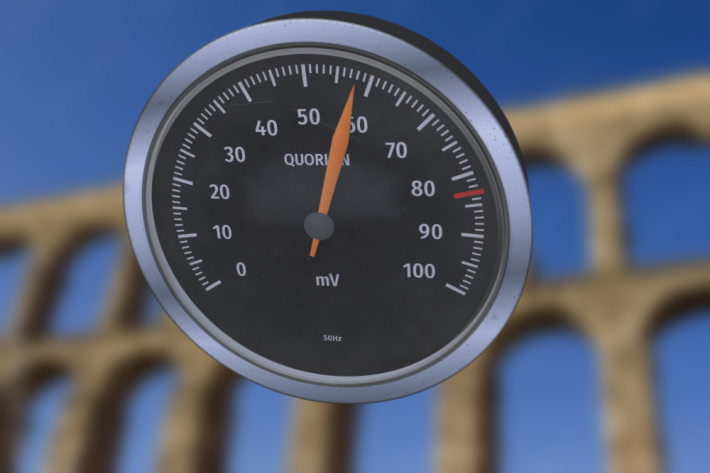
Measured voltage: 58 mV
